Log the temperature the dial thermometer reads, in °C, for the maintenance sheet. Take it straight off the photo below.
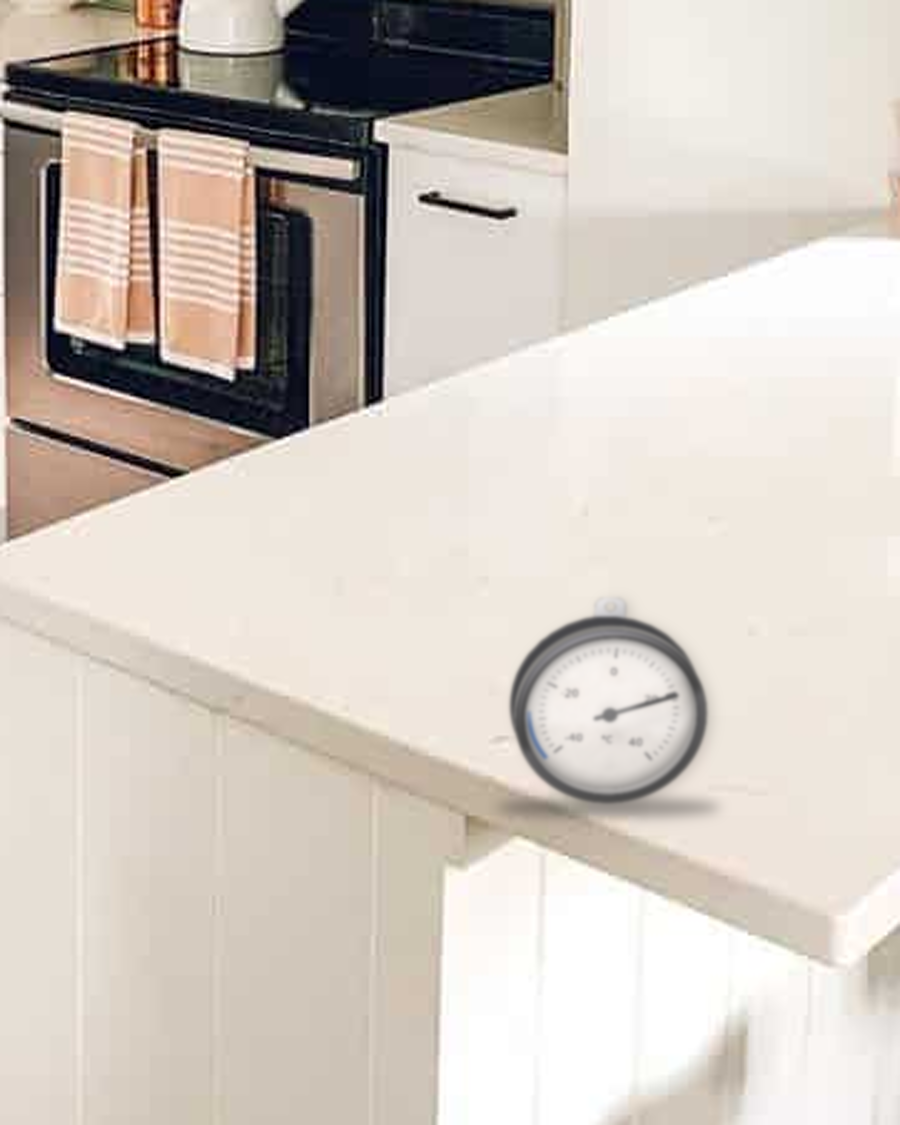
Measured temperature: 20 °C
